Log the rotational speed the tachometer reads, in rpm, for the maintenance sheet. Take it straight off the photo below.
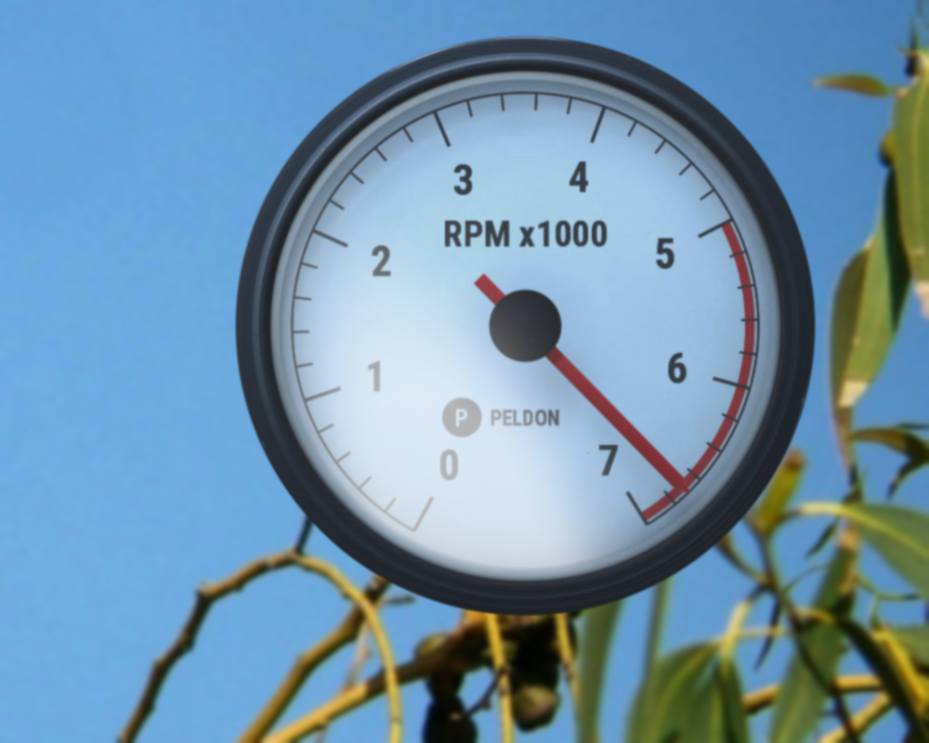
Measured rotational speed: 6700 rpm
